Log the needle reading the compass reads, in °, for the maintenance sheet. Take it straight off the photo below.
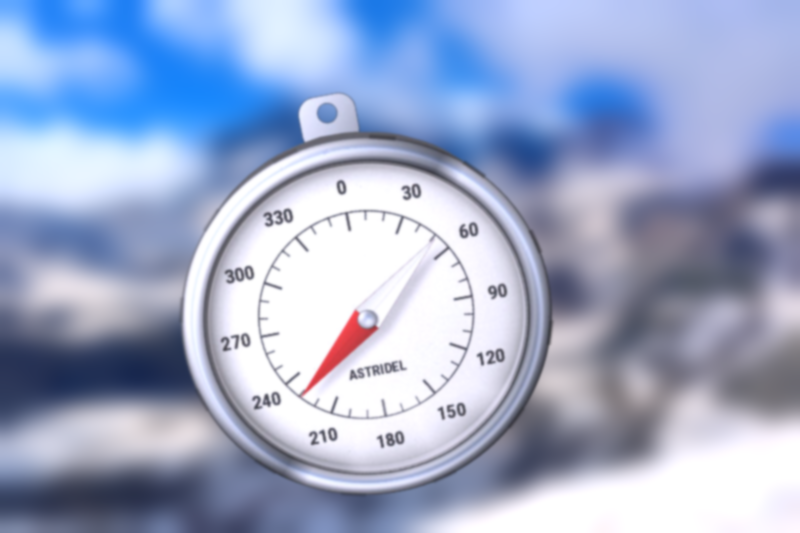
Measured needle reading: 230 °
